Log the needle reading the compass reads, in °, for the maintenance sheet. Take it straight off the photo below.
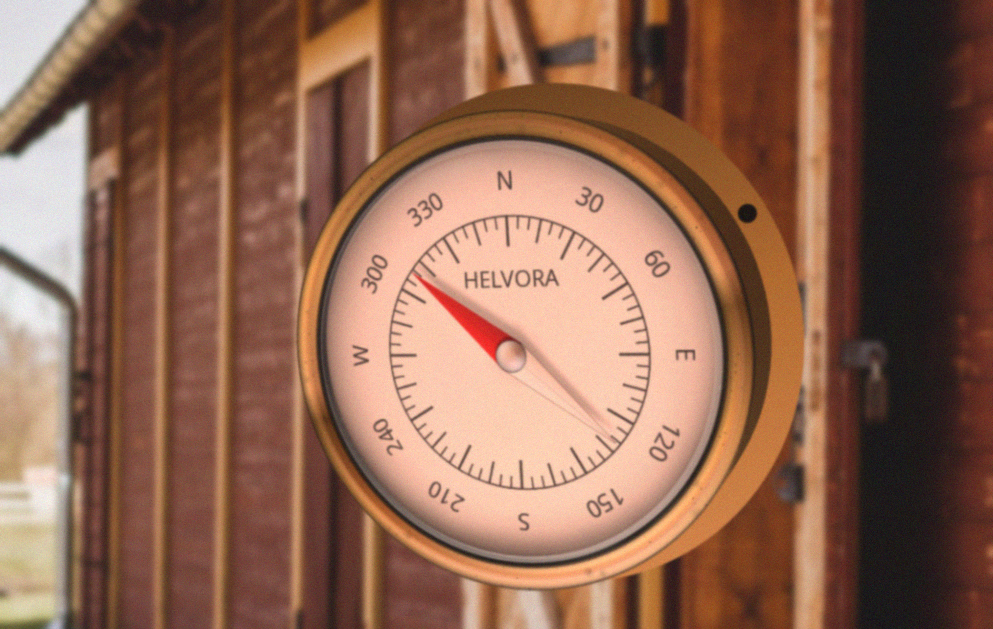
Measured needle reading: 310 °
